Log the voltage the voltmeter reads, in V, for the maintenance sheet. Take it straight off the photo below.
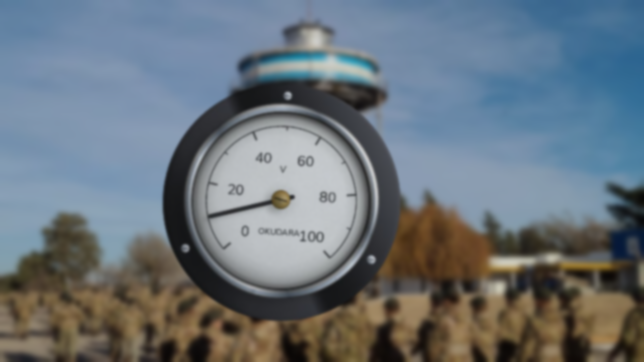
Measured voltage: 10 V
